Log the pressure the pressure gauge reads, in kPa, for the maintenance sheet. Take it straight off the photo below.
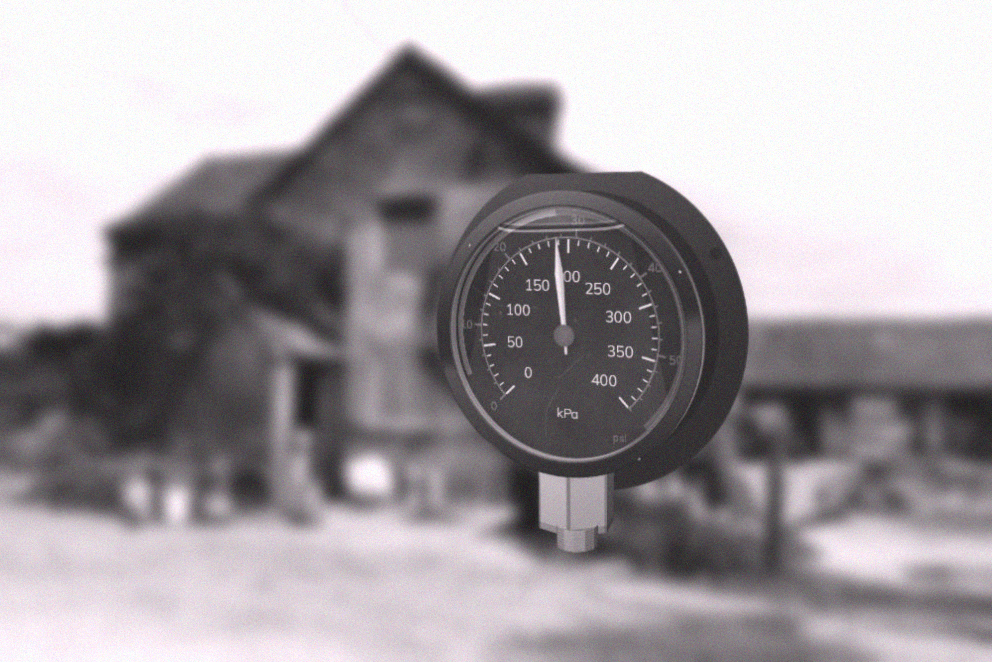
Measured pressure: 190 kPa
